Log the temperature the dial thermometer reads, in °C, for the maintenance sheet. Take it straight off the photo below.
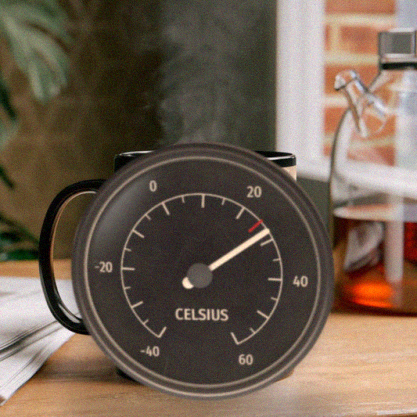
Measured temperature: 27.5 °C
